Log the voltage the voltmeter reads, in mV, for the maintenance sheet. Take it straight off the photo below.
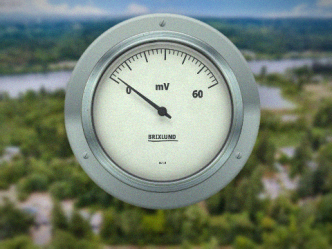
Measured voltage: 2 mV
